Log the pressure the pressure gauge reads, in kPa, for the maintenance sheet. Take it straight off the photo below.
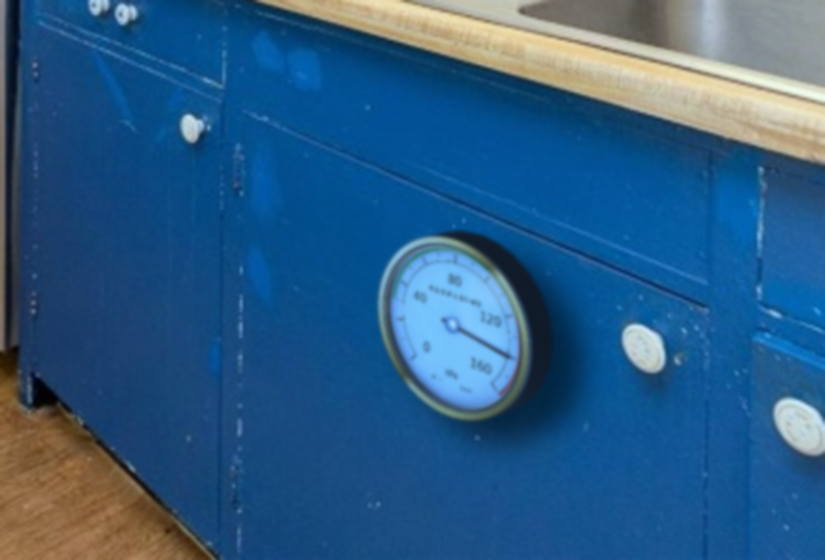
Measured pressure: 140 kPa
